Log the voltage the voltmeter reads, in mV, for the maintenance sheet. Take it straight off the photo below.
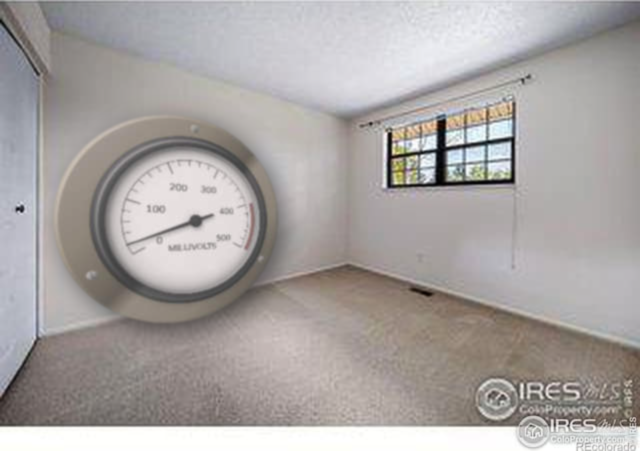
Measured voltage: 20 mV
